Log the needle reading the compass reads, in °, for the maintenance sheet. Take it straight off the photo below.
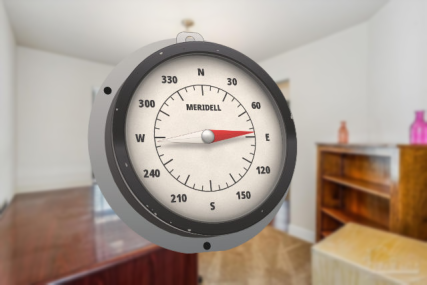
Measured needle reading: 85 °
